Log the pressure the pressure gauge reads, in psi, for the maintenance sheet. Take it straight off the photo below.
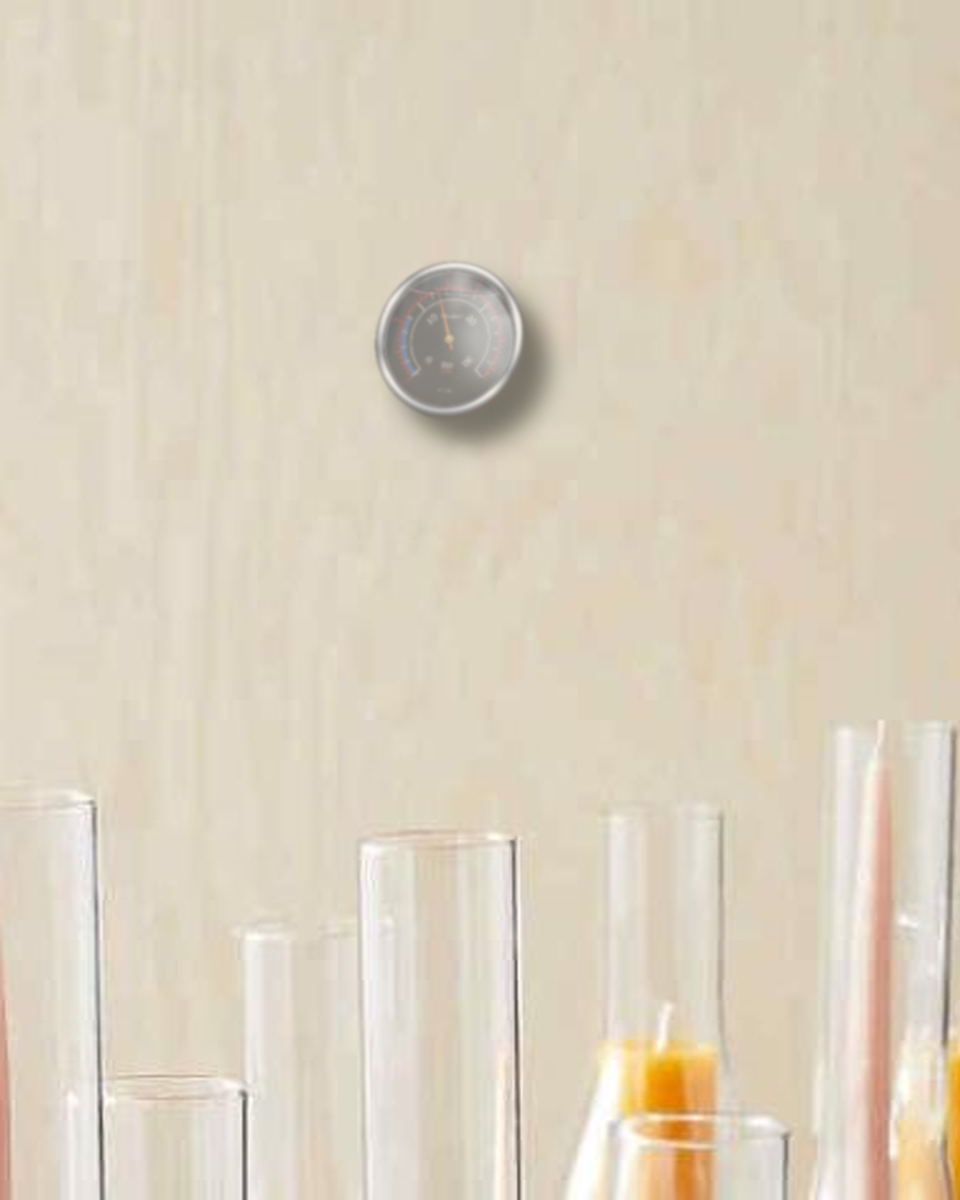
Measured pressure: 13 psi
